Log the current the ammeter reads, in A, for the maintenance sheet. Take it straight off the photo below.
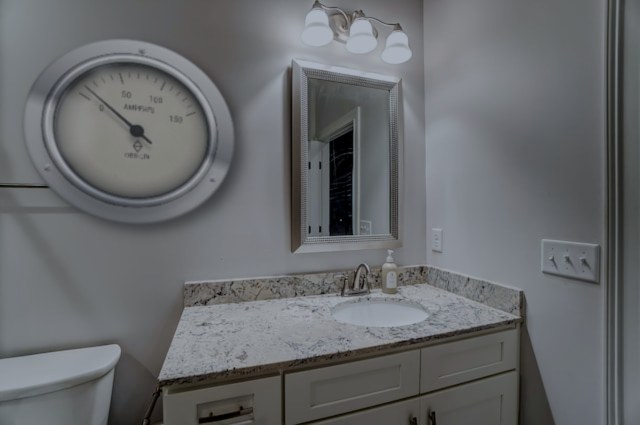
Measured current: 10 A
